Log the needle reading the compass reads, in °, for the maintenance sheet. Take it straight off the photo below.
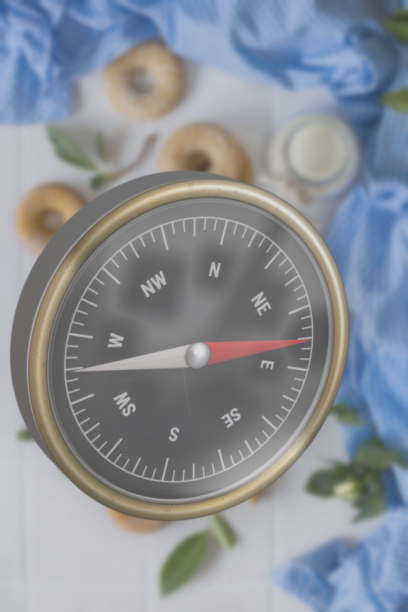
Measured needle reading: 75 °
